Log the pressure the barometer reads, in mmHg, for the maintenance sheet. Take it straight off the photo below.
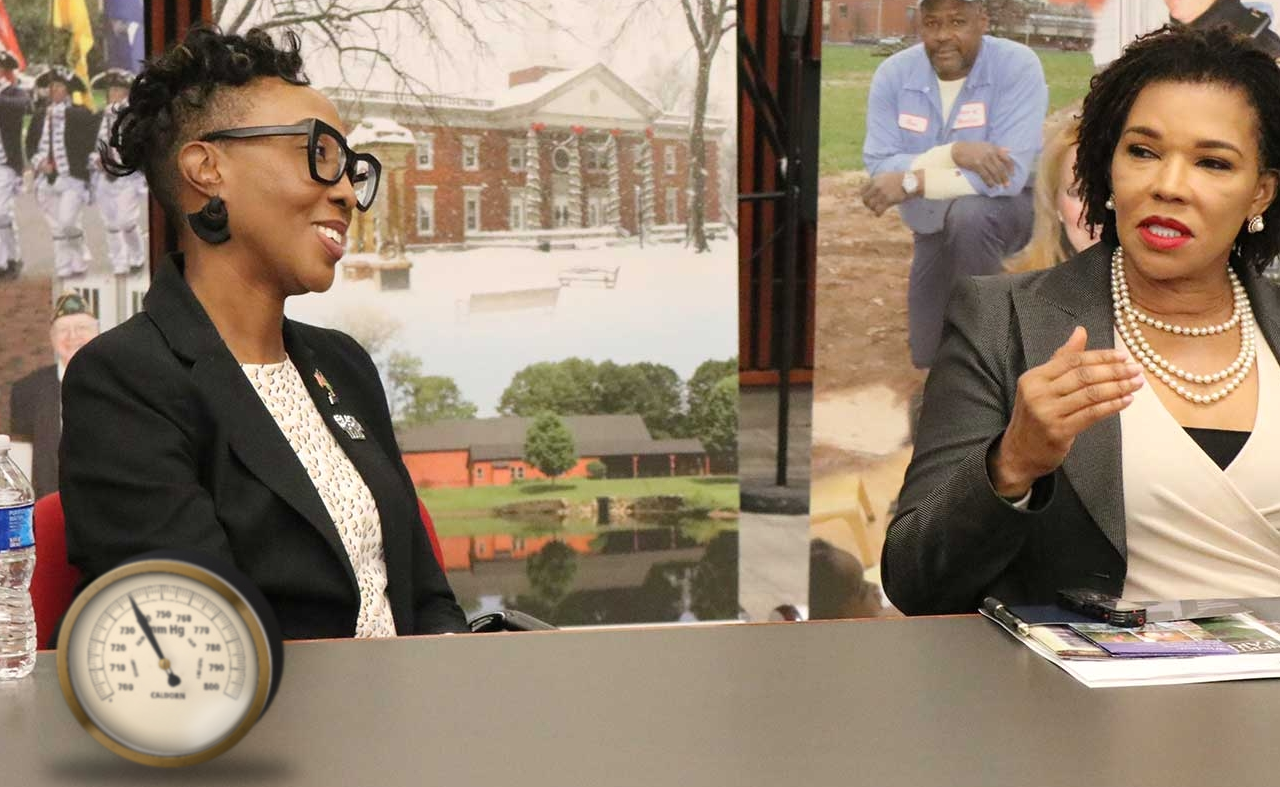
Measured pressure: 740 mmHg
